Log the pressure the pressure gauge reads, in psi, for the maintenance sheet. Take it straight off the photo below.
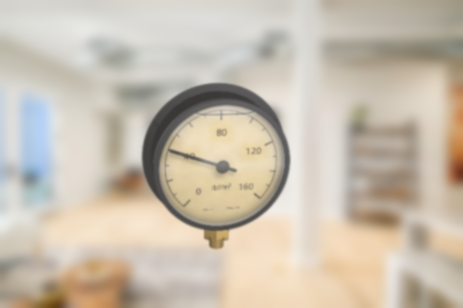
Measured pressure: 40 psi
